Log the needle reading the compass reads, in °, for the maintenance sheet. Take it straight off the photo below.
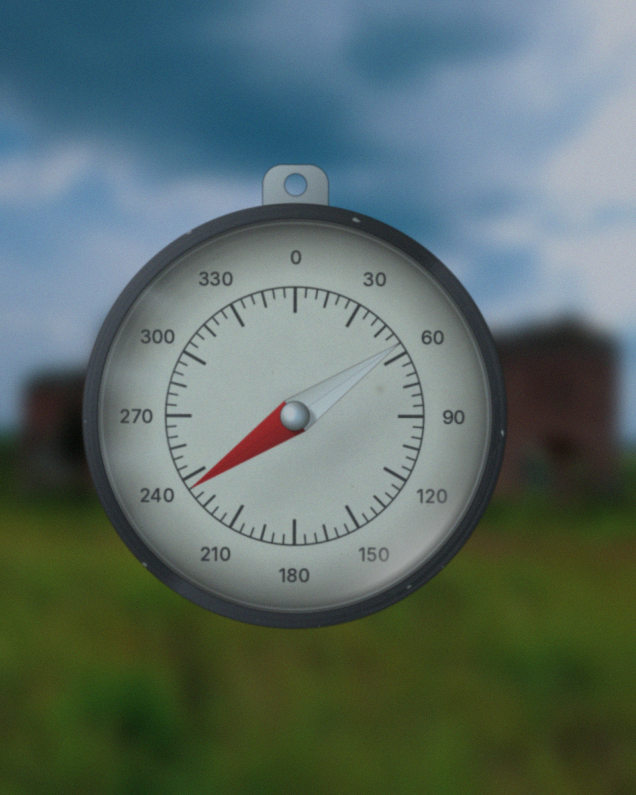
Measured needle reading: 235 °
